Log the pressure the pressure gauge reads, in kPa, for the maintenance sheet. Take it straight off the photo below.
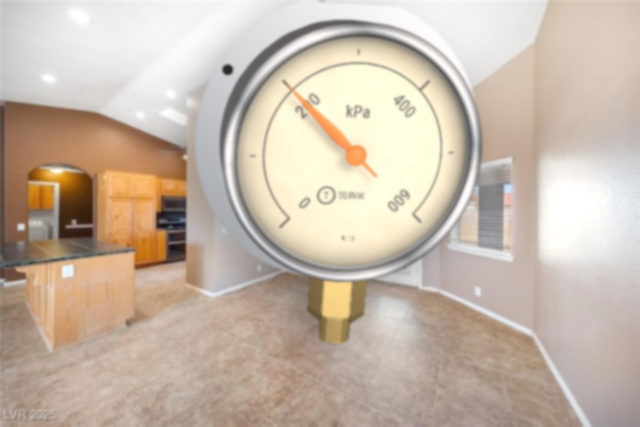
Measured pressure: 200 kPa
